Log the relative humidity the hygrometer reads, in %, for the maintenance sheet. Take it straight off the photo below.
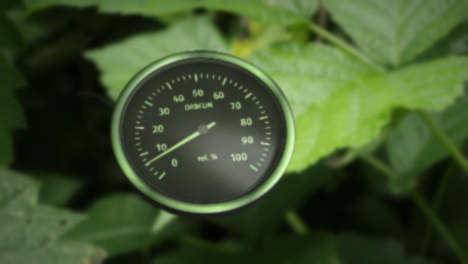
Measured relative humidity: 6 %
